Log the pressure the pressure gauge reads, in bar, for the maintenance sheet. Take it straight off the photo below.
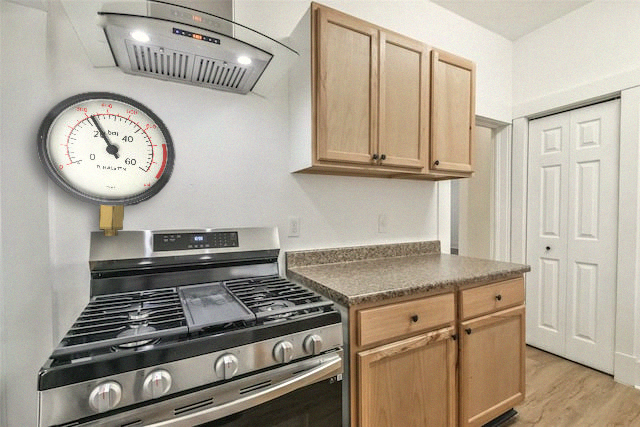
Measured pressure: 22 bar
